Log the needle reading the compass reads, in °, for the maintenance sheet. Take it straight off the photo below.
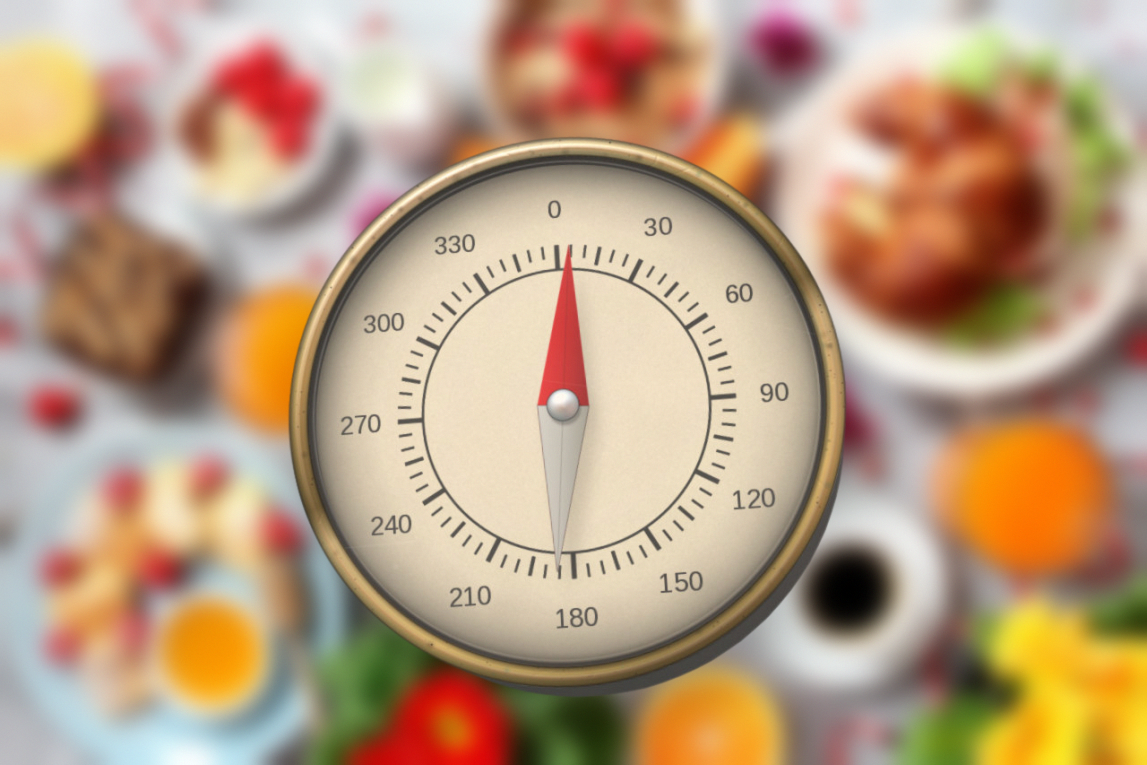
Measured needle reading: 5 °
